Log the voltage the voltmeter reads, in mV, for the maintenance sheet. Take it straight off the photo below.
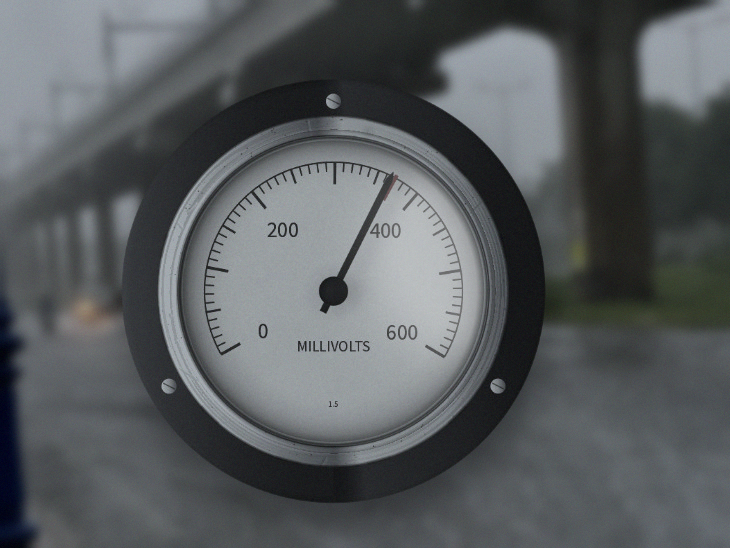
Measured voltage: 365 mV
